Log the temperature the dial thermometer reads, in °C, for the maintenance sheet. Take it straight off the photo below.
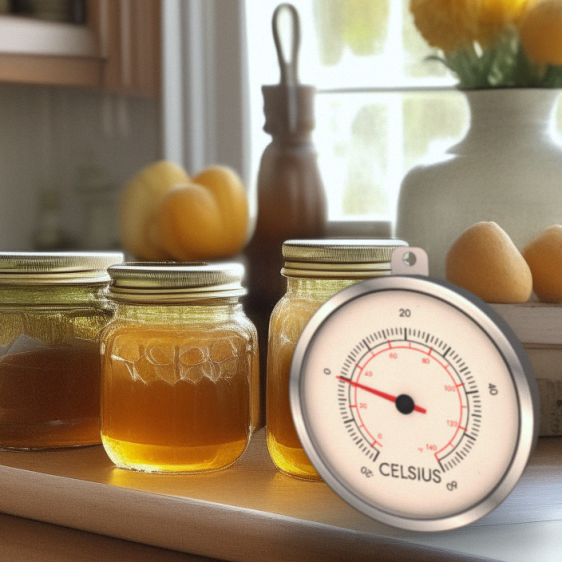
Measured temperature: 0 °C
